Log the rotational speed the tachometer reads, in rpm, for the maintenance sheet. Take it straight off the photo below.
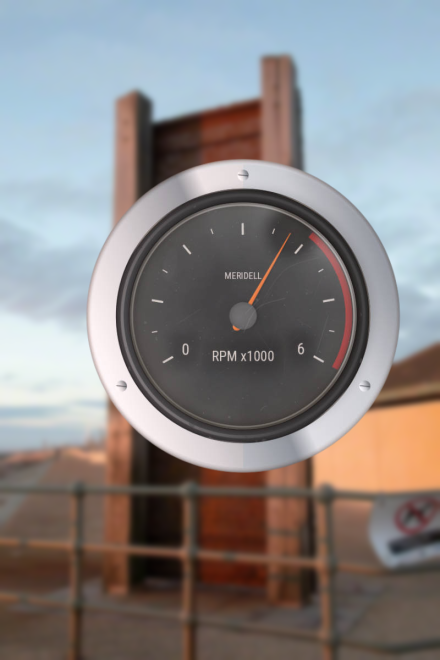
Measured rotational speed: 3750 rpm
